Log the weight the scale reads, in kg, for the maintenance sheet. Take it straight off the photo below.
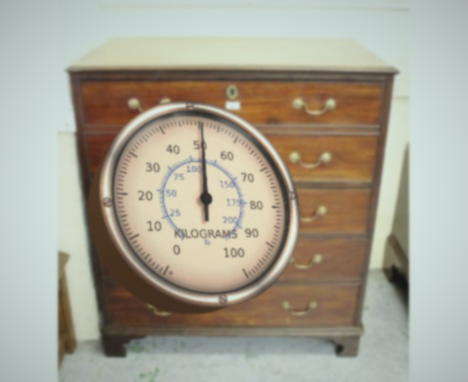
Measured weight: 50 kg
